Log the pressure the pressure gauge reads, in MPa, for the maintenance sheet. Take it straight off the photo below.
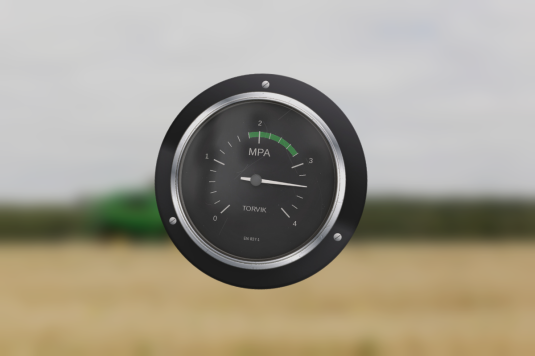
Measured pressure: 3.4 MPa
